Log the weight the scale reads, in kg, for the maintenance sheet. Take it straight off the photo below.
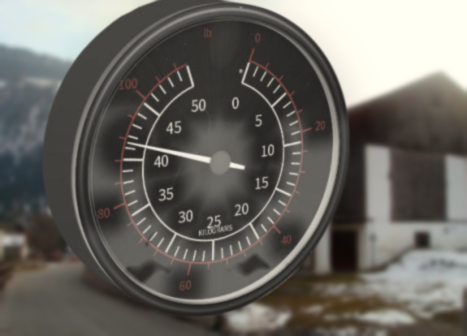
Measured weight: 41.5 kg
